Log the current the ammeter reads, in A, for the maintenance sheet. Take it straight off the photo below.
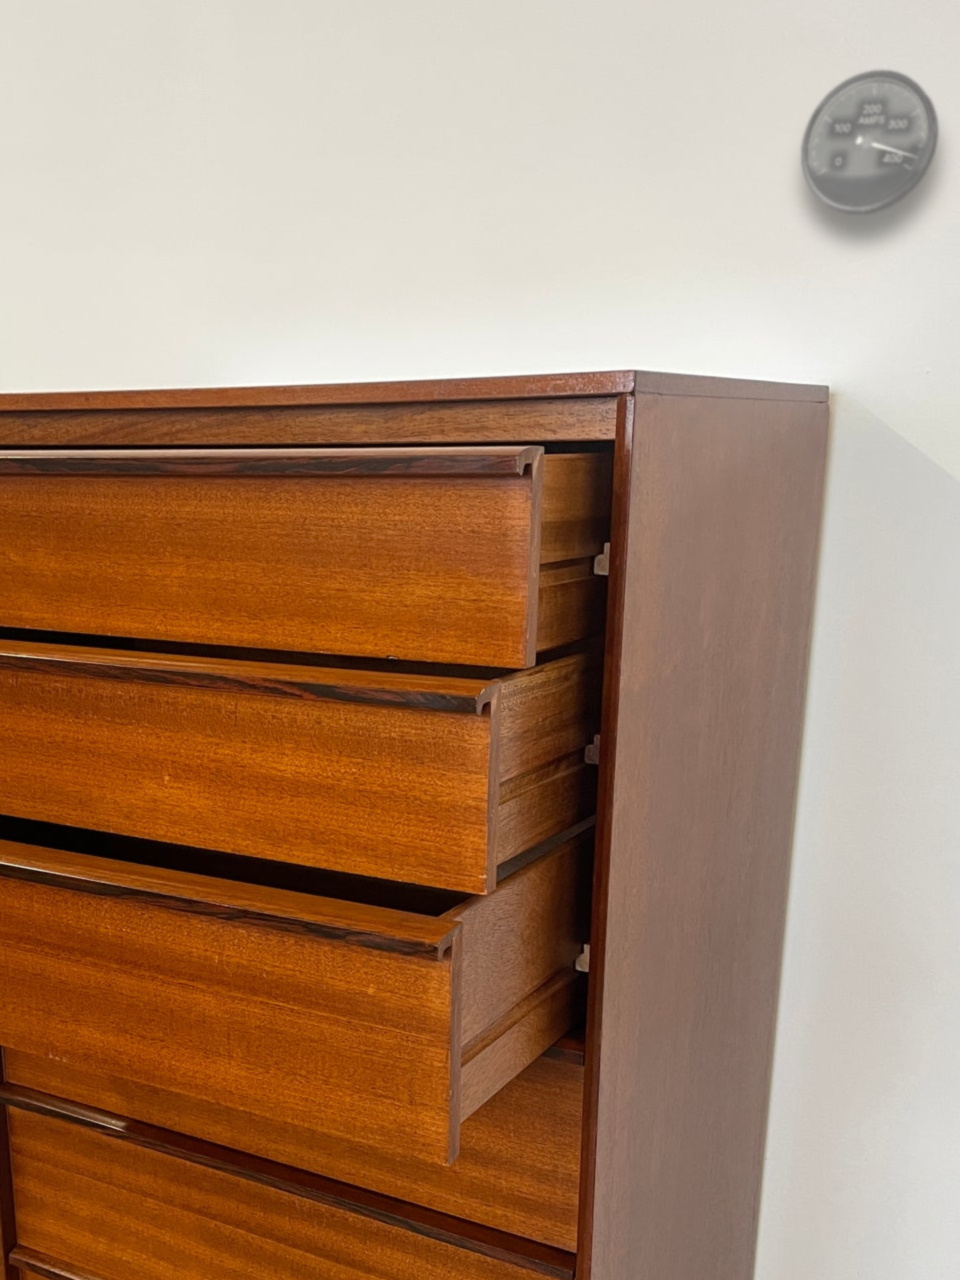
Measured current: 380 A
